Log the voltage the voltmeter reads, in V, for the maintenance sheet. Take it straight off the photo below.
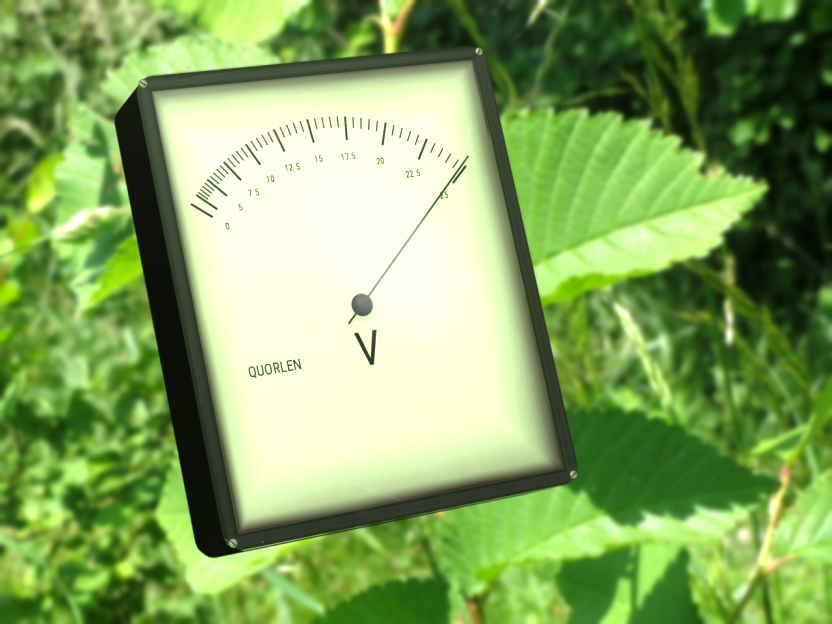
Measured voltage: 24.75 V
